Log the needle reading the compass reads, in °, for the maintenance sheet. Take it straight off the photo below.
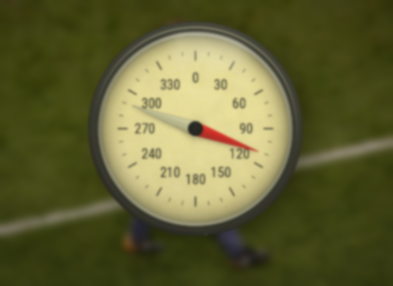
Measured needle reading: 110 °
